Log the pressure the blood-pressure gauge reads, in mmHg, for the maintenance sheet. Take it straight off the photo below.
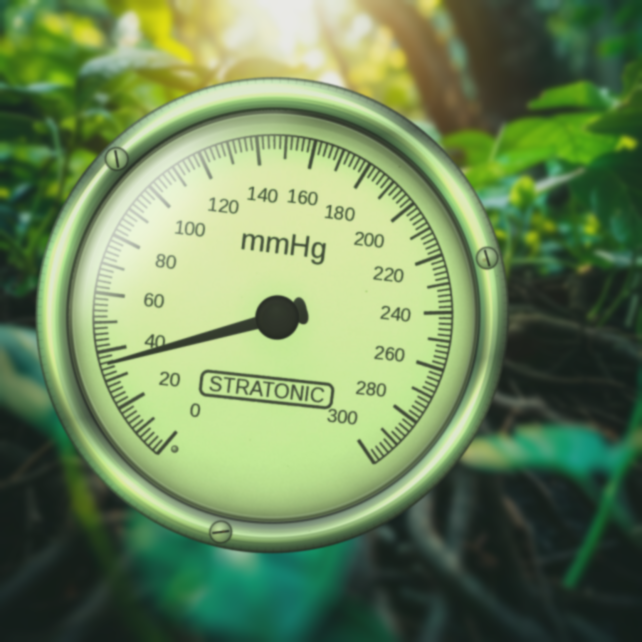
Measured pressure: 36 mmHg
